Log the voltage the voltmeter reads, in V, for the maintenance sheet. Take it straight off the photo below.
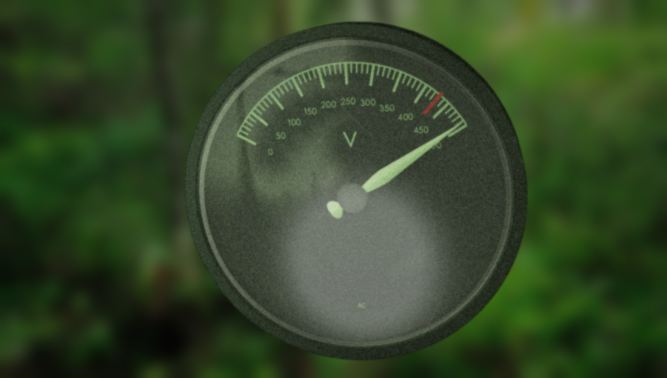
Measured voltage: 490 V
